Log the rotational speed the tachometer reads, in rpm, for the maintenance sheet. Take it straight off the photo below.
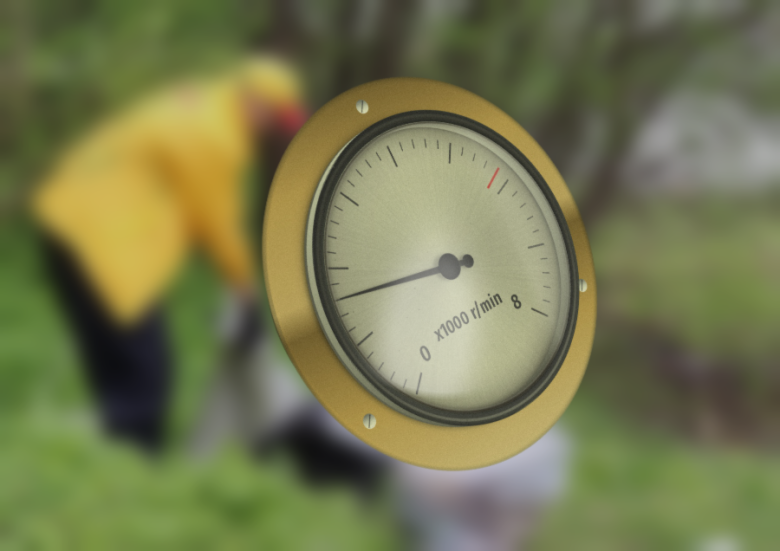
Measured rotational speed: 1600 rpm
